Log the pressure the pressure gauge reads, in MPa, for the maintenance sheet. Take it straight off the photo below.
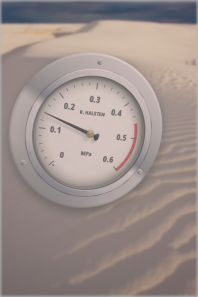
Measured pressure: 0.14 MPa
